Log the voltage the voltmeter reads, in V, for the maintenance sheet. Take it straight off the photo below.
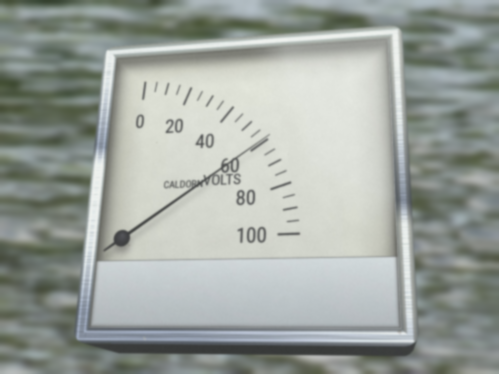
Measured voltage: 60 V
